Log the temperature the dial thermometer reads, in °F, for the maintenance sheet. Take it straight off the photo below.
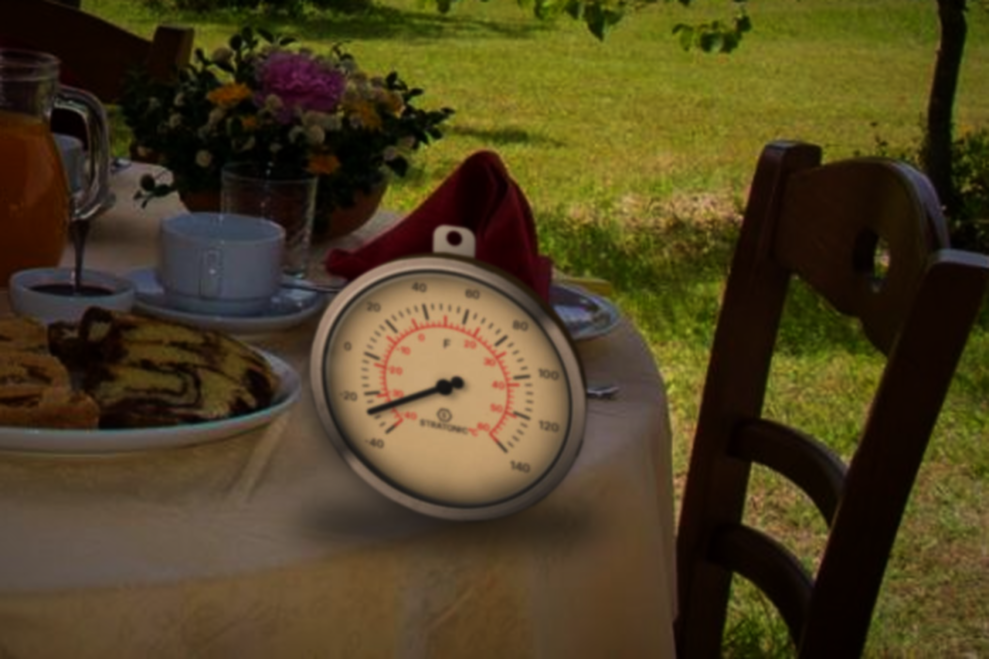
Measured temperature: -28 °F
